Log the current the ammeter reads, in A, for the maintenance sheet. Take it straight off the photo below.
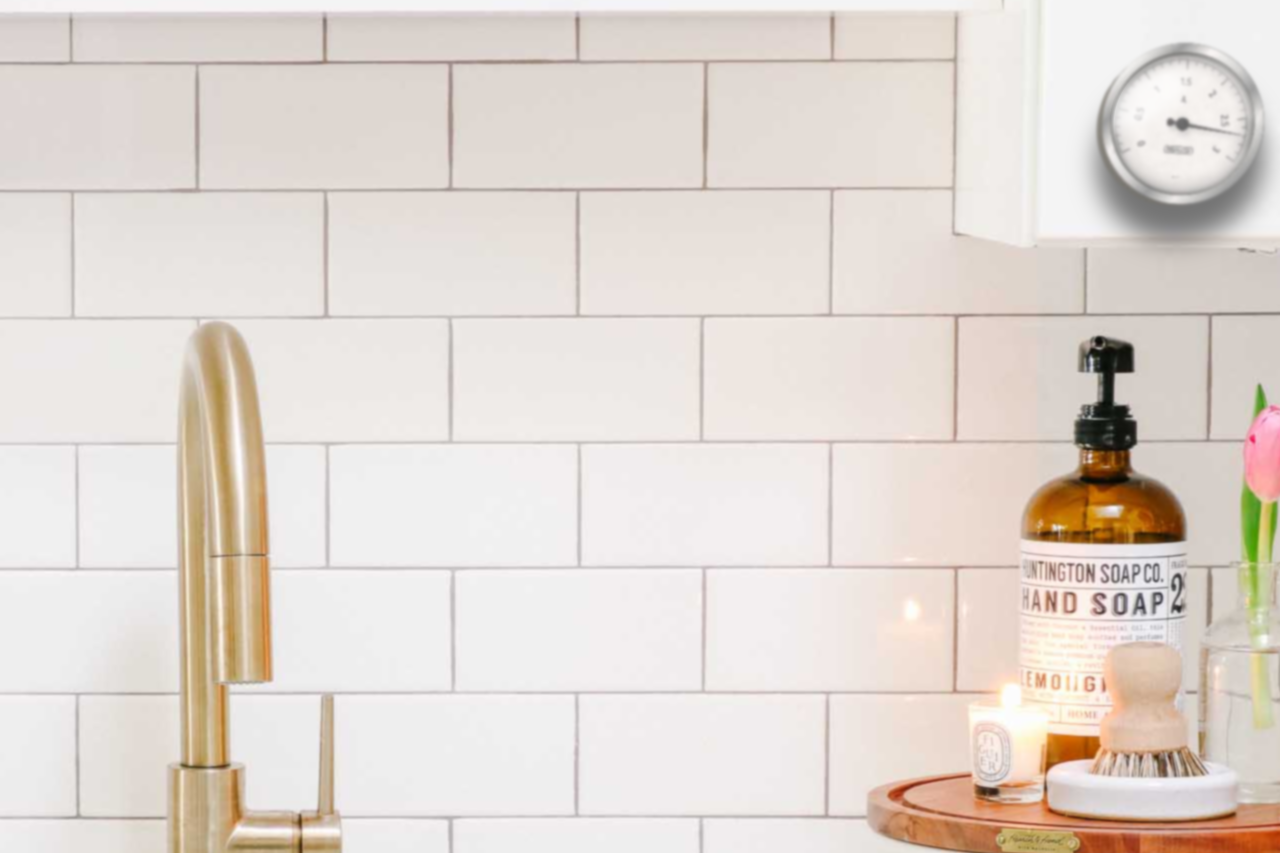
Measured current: 2.7 A
